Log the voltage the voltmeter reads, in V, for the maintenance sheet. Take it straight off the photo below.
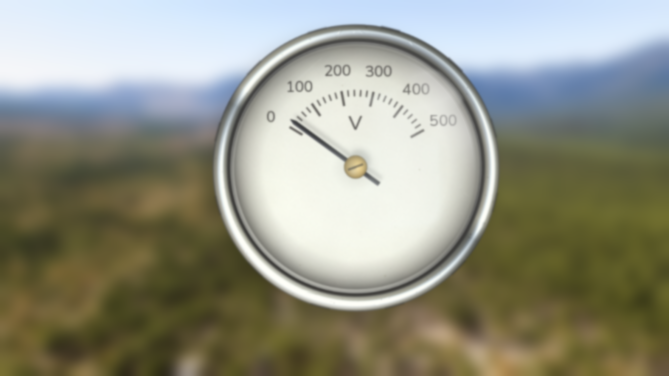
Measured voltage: 20 V
